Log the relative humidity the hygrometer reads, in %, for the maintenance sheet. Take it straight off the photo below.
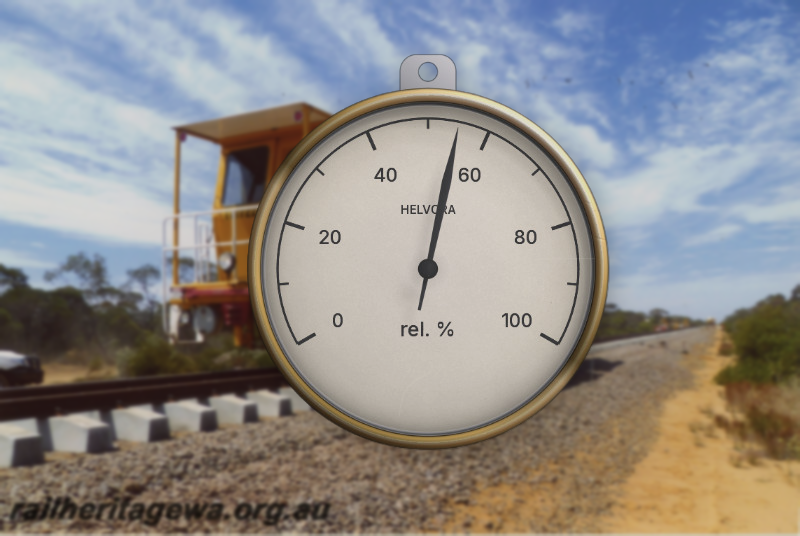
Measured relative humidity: 55 %
